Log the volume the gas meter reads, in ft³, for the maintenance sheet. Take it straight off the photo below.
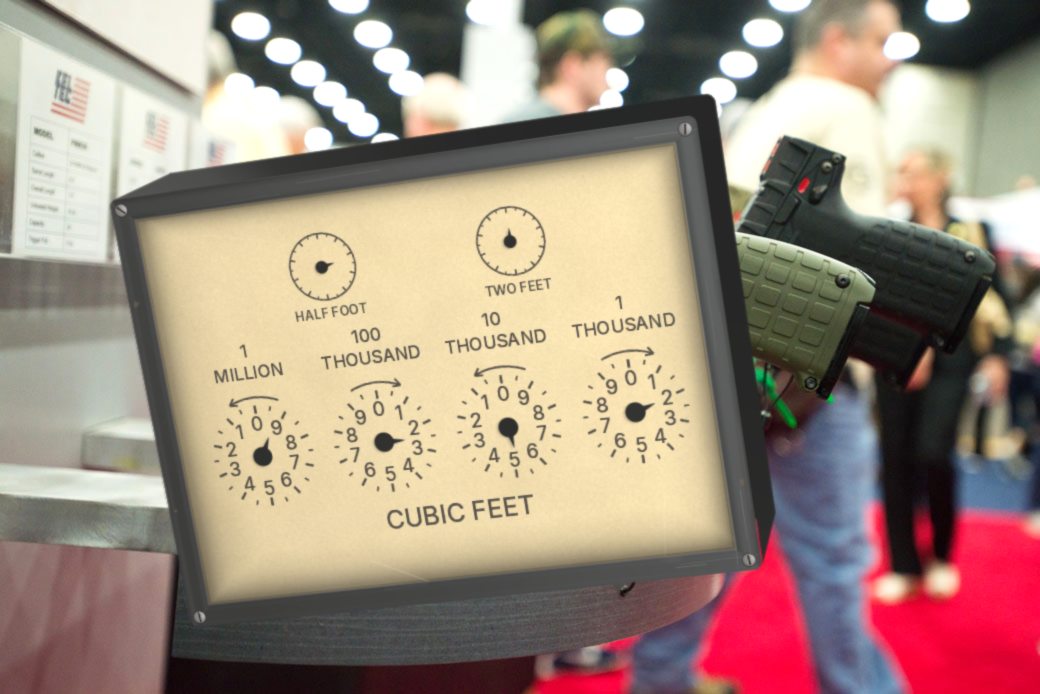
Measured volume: 925200 ft³
